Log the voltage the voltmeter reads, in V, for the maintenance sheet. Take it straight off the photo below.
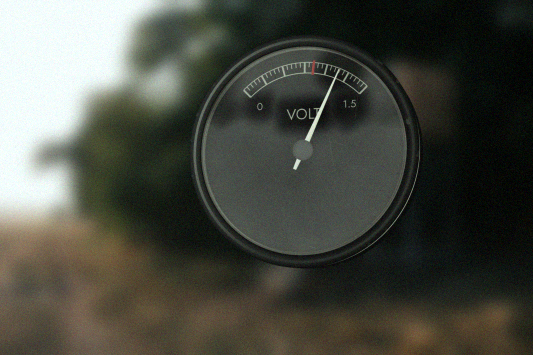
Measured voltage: 1.15 V
